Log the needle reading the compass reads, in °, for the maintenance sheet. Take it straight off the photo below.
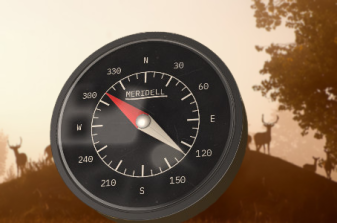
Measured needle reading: 310 °
